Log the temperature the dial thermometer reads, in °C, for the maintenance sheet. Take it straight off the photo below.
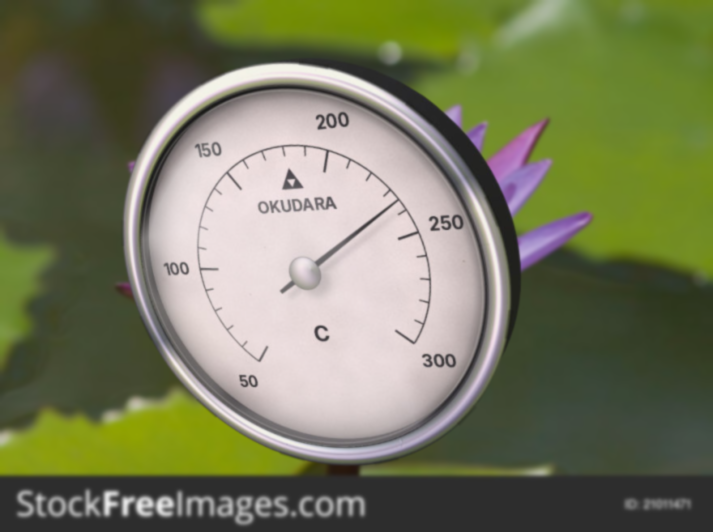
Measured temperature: 235 °C
